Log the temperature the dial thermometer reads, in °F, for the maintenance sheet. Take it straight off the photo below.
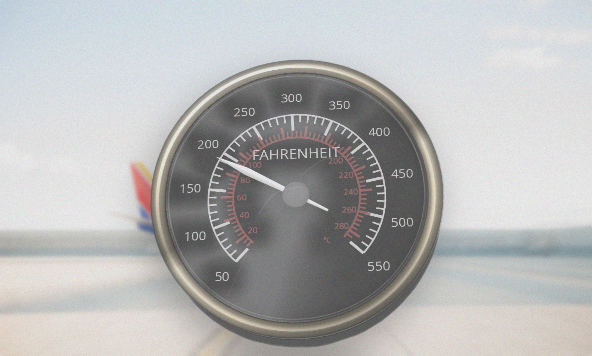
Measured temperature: 190 °F
